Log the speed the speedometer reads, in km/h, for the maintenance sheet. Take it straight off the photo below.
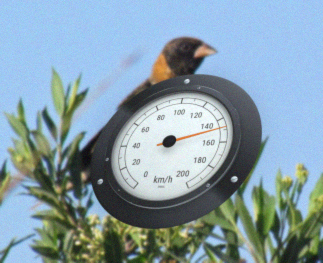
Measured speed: 150 km/h
